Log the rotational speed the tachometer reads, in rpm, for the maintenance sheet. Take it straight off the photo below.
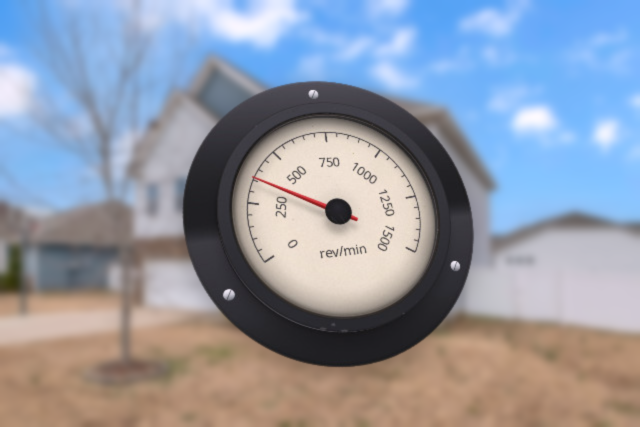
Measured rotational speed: 350 rpm
